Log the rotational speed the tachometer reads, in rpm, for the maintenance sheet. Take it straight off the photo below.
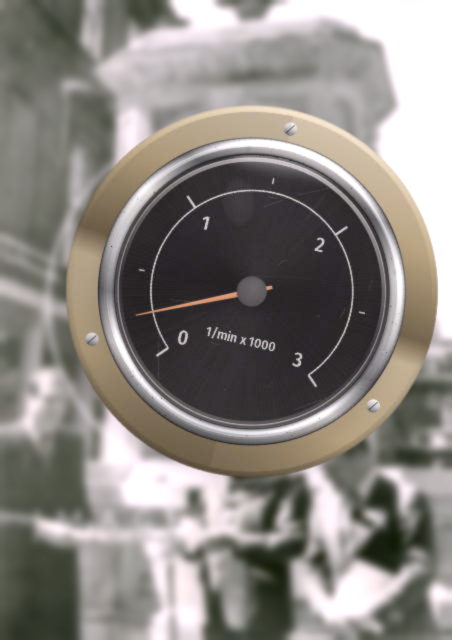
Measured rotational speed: 250 rpm
